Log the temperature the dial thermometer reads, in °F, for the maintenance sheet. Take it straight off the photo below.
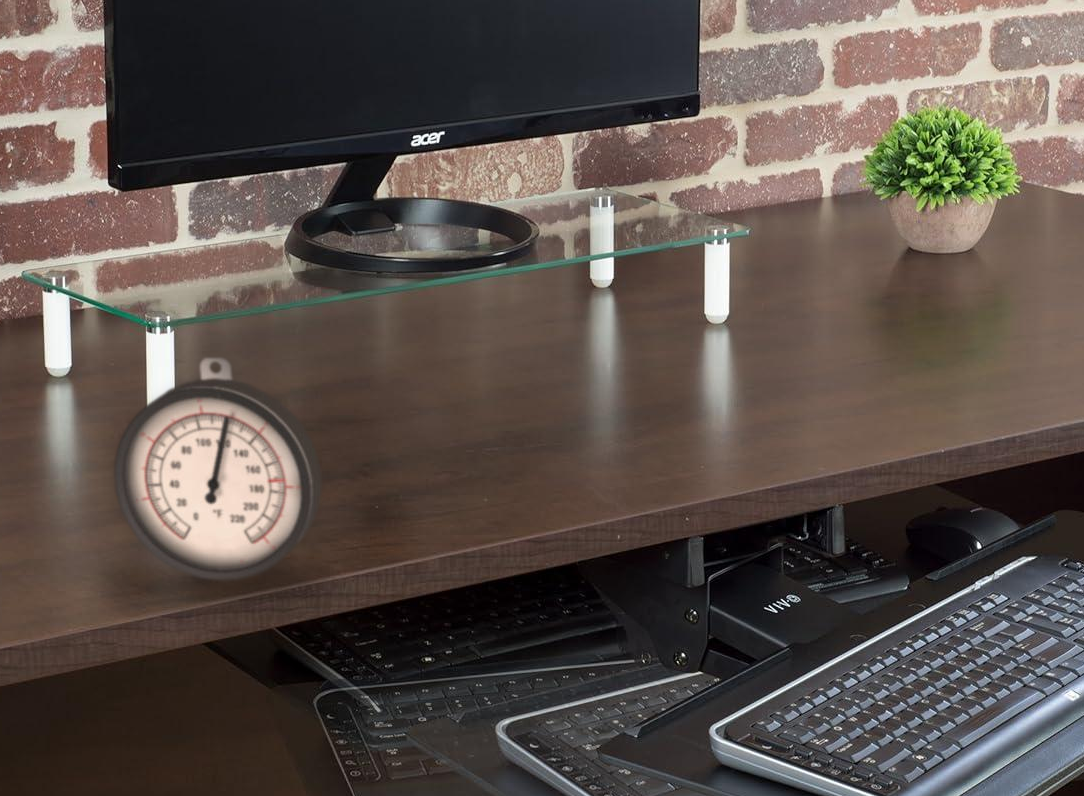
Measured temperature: 120 °F
